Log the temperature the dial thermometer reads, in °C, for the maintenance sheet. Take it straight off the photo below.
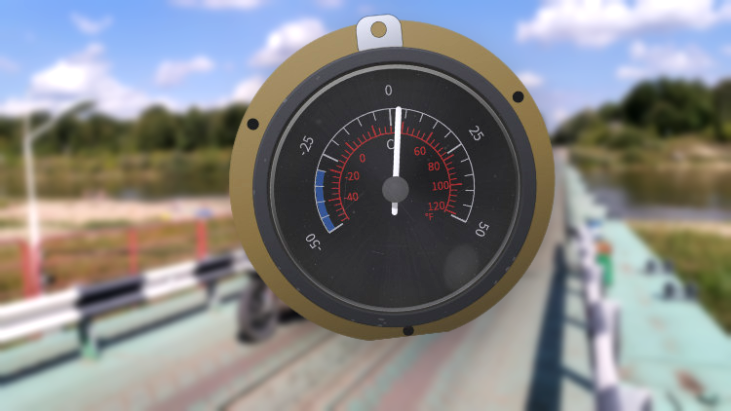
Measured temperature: 2.5 °C
